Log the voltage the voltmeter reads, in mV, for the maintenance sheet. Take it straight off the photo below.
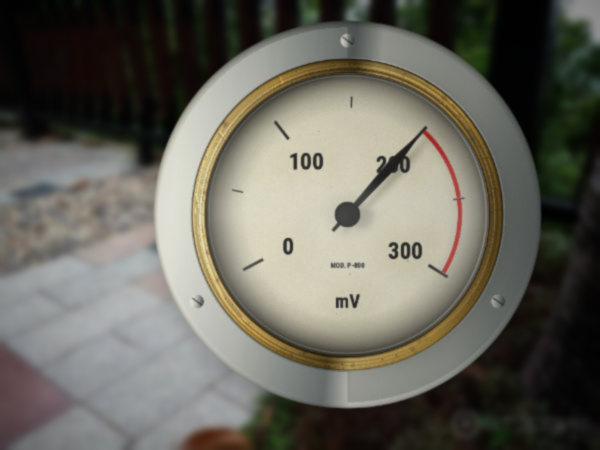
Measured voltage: 200 mV
